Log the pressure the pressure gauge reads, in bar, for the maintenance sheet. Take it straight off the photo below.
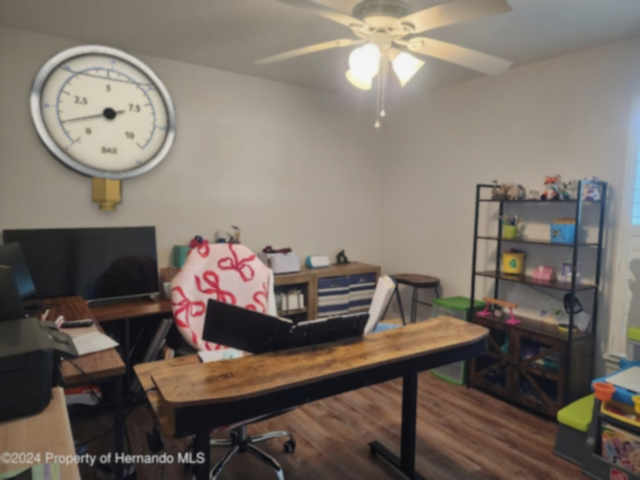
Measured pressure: 1 bar
